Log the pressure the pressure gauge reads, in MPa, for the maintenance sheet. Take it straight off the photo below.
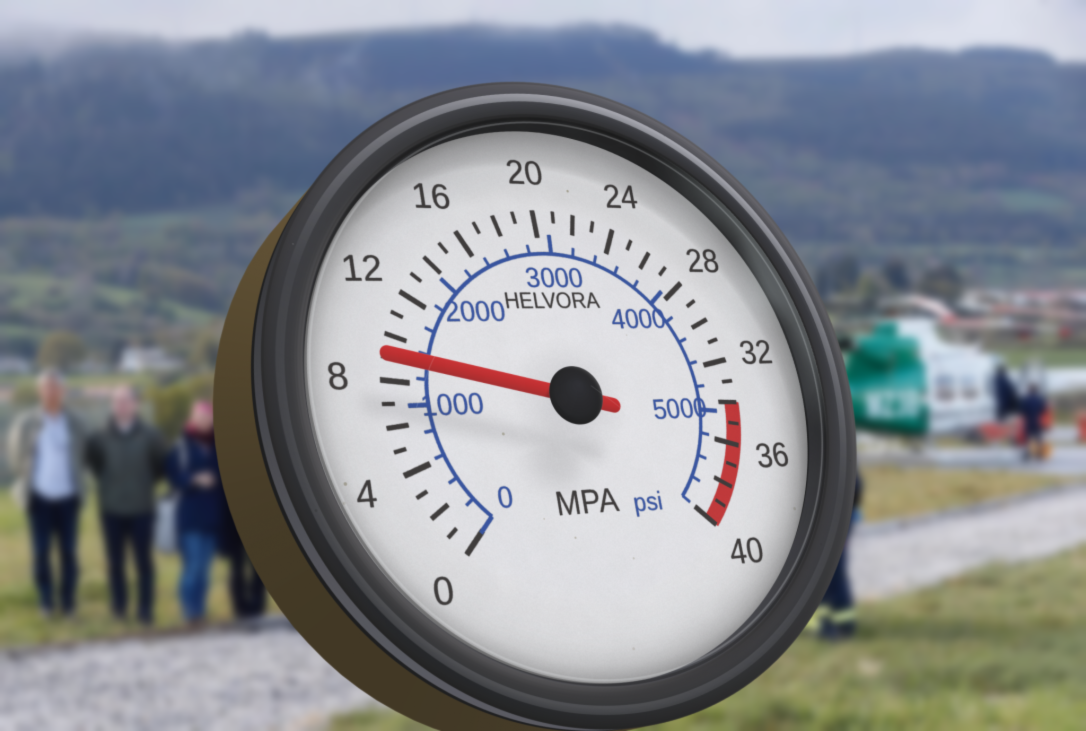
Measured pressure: 9 MPa
